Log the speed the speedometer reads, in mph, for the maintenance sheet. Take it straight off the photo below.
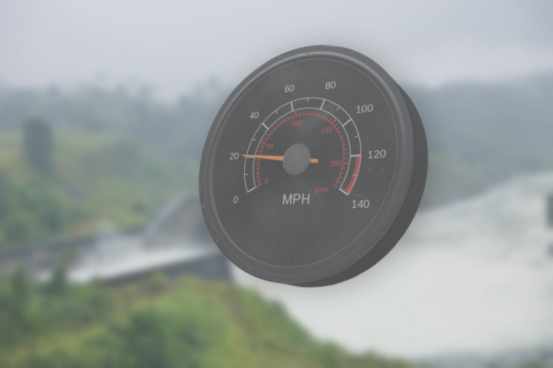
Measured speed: 20 mph
